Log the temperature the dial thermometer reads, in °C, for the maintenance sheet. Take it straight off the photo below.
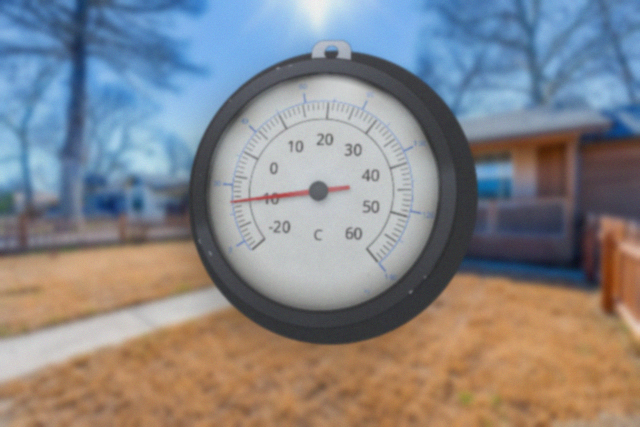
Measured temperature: -10 °C
